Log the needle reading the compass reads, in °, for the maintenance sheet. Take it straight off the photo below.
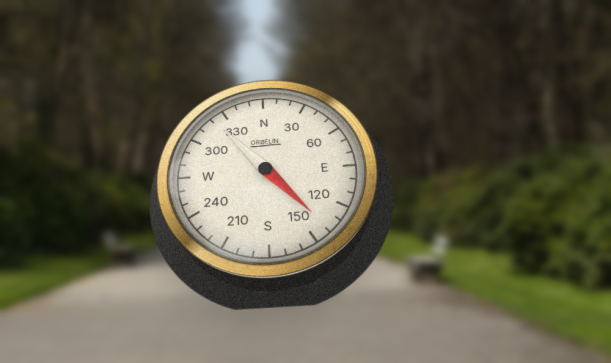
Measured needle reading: 140 °
